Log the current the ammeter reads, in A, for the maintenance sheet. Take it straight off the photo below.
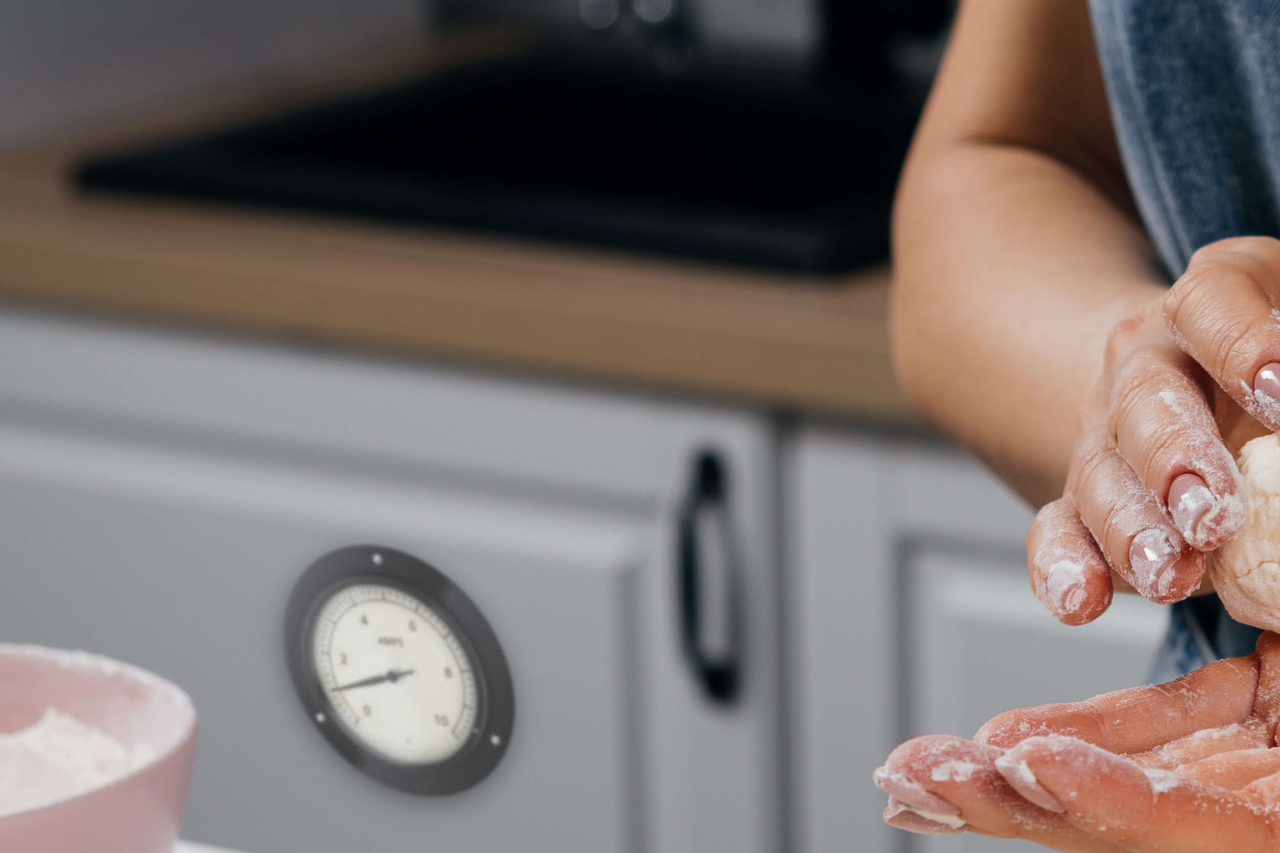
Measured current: 1 A
